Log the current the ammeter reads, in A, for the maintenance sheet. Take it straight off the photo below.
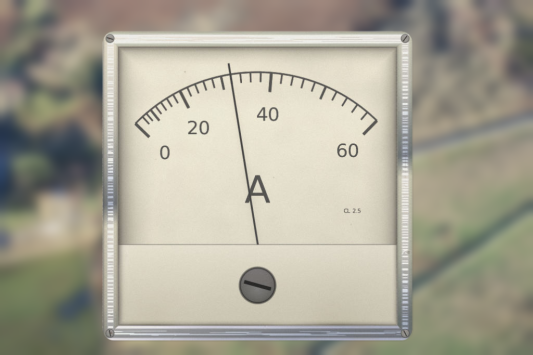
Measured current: 32 A
